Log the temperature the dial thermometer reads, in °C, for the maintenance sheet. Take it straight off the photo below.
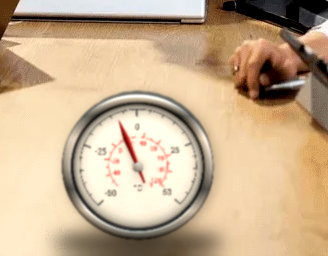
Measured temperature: -7.5 °C
